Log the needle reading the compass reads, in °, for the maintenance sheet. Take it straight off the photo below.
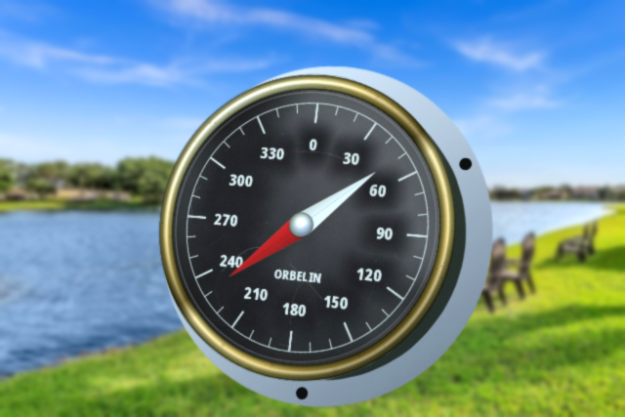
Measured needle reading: 230 °
